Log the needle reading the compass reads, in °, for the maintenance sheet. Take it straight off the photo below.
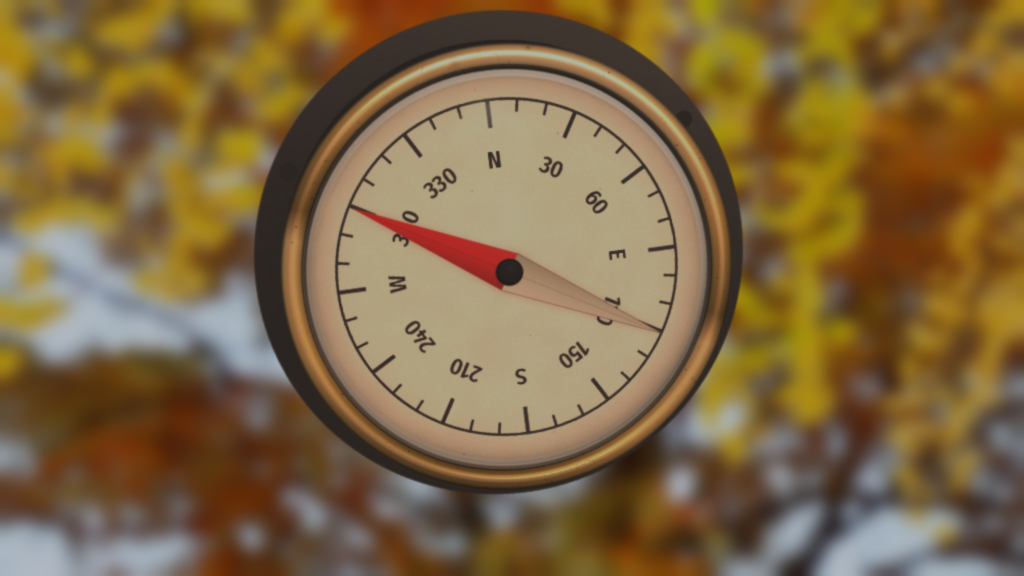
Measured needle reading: 300 °
